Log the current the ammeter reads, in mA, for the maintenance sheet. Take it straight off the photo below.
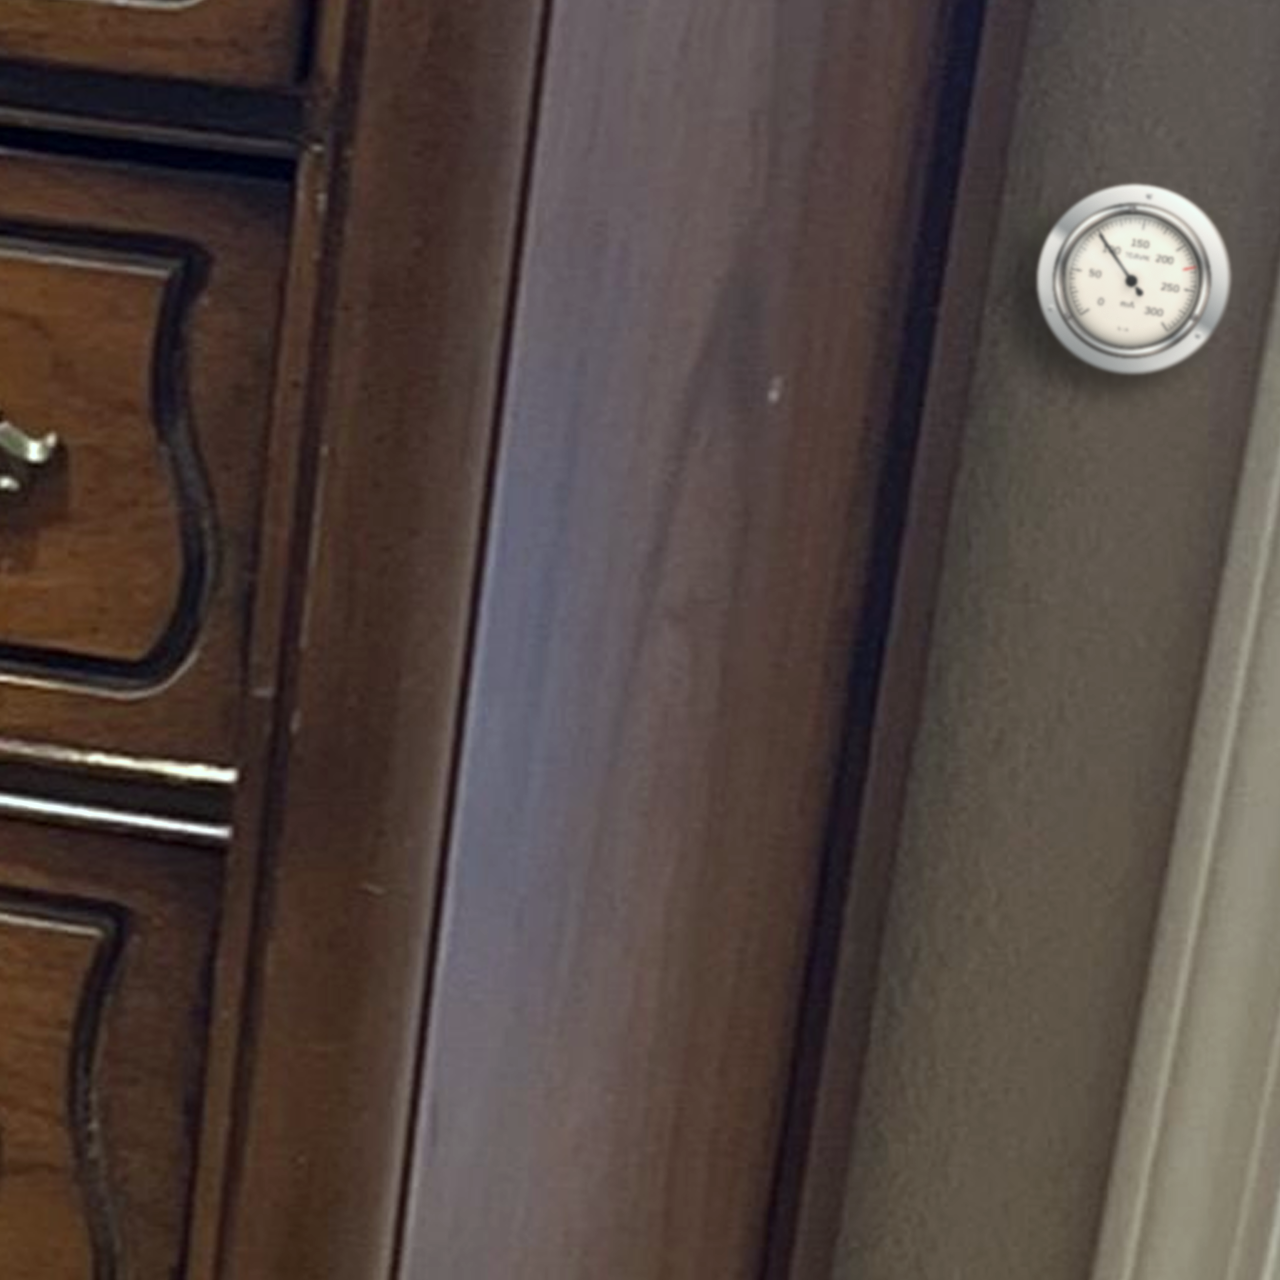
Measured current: 100 mA
